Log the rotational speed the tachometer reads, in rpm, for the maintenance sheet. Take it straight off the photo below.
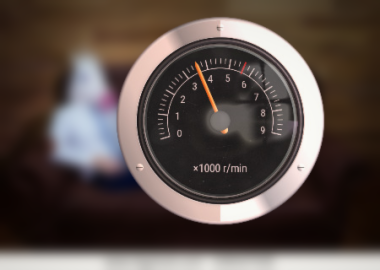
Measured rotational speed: 3600 rpm
